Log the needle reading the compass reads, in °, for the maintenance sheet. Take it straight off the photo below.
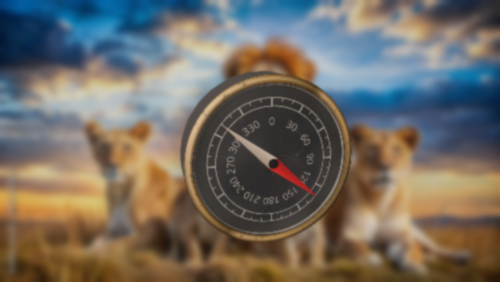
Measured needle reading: 130 °
